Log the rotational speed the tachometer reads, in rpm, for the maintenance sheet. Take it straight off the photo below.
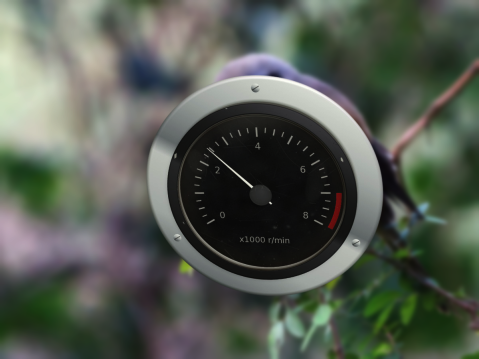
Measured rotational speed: 2500 rpm
